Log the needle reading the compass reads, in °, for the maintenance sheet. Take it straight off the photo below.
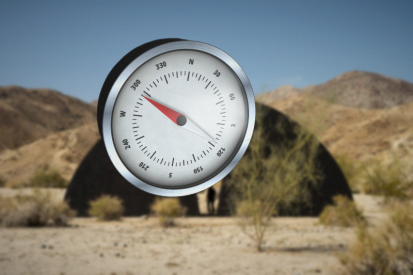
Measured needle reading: 295 °
